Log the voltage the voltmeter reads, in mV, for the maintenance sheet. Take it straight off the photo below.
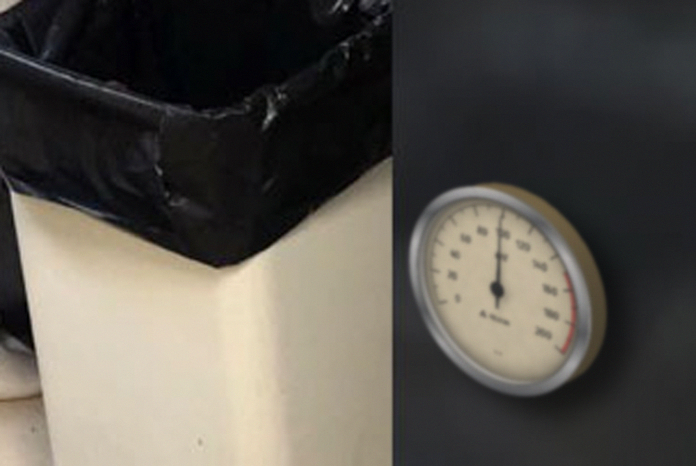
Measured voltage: 100 mV
